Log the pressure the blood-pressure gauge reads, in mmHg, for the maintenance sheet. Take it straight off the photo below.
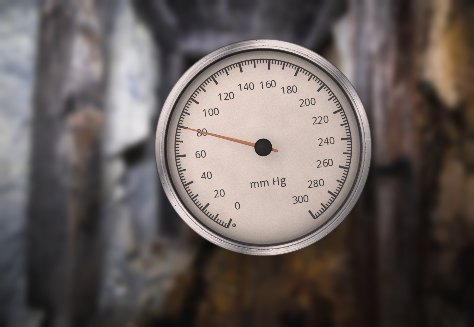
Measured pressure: 80 mmHg
